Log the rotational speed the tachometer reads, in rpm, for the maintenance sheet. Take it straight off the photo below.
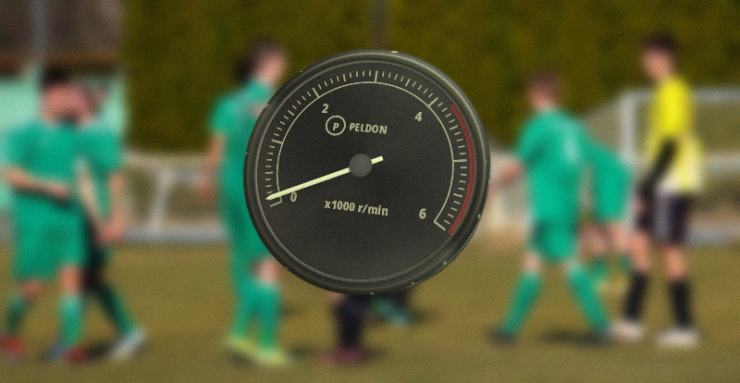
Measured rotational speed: 100 rpm
